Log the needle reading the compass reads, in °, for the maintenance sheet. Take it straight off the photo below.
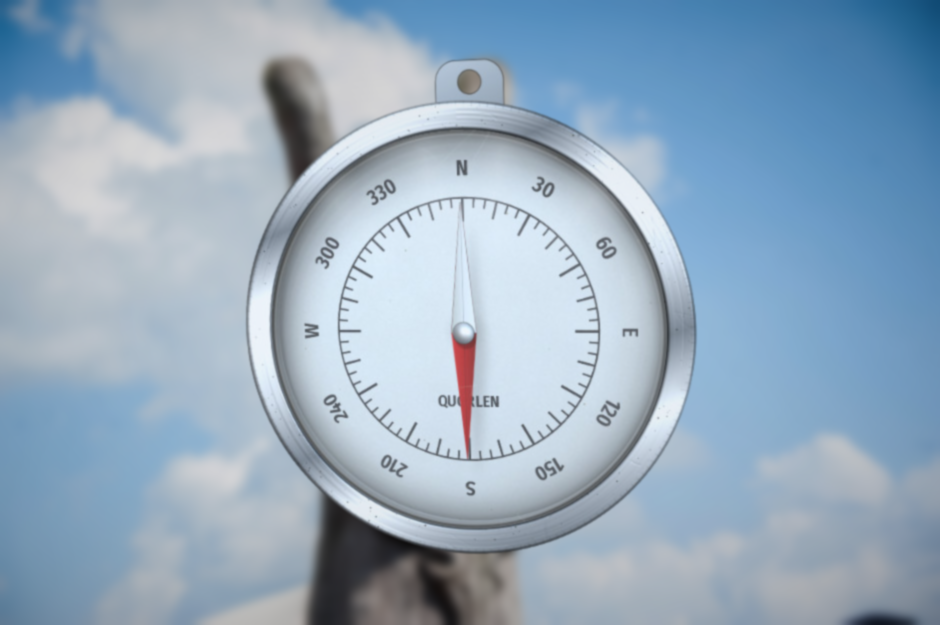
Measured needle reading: 180 °
